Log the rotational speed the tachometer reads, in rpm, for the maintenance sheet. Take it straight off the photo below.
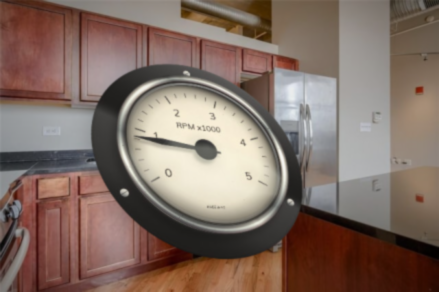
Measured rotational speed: 800 rpm
